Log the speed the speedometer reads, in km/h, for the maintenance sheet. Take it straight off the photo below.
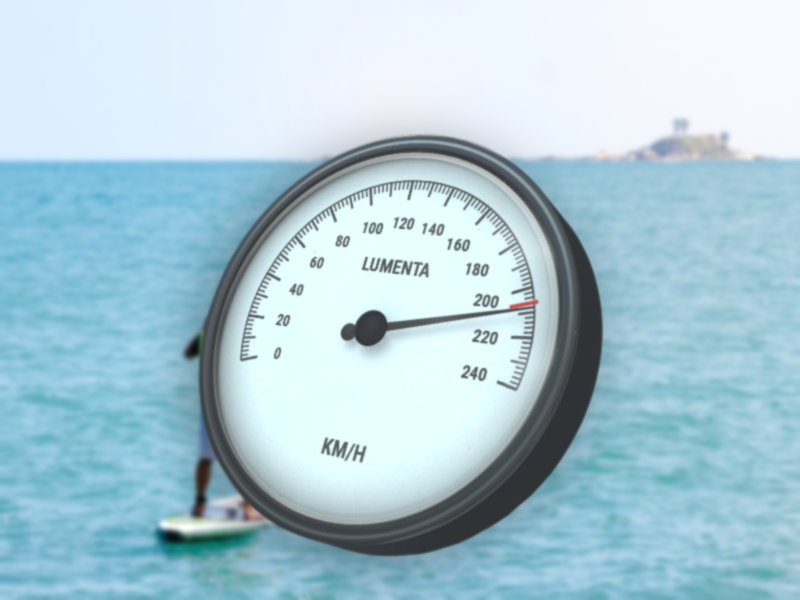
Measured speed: 210 km/h
